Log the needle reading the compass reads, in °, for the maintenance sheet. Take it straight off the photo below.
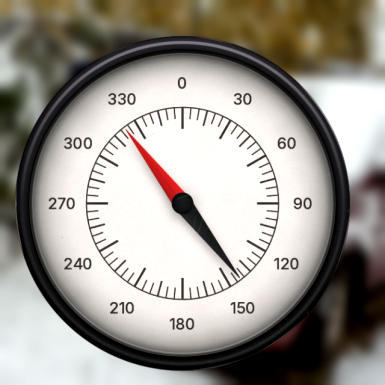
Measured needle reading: 322.5 °
